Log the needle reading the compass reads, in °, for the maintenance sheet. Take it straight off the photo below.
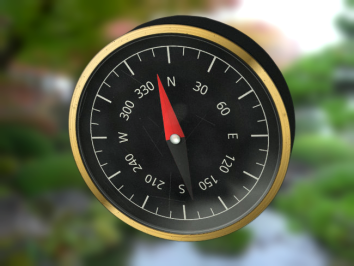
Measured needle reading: 350 °
